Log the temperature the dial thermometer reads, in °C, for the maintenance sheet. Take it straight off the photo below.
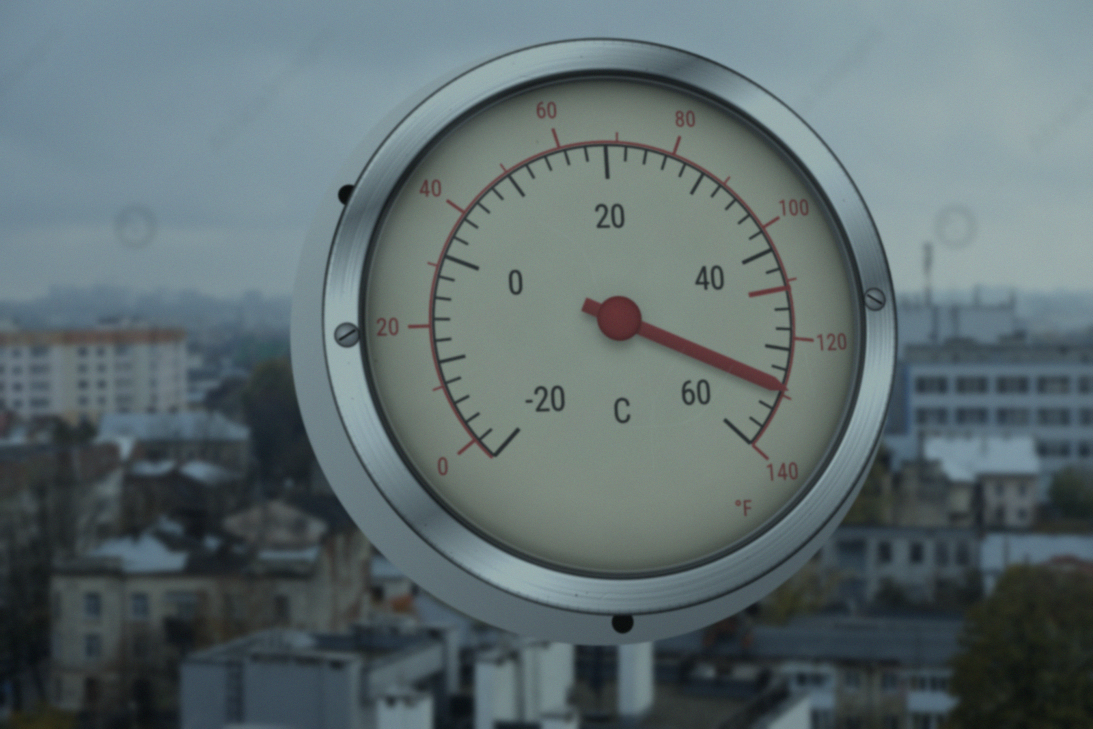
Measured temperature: 54 °C
